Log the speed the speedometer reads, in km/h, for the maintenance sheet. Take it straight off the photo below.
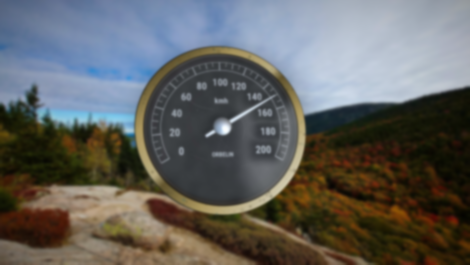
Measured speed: 150 km/h
